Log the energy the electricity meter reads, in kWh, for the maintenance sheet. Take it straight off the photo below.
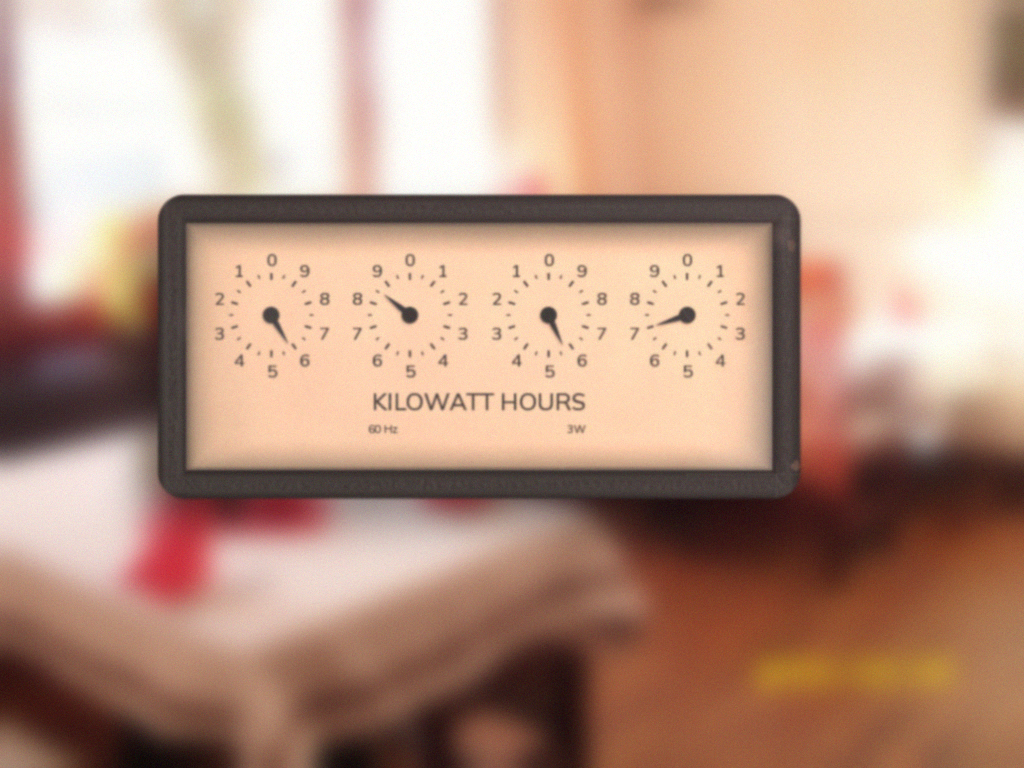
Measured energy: 5857 kWh
